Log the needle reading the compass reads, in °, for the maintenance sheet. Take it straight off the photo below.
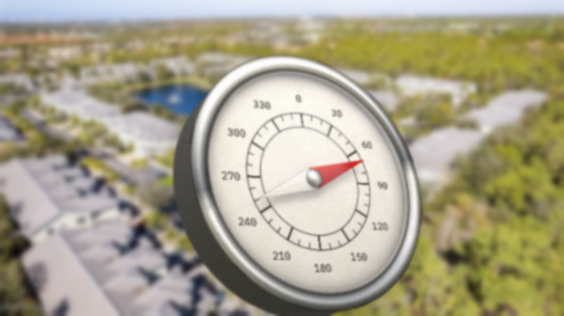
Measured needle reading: 70 °
